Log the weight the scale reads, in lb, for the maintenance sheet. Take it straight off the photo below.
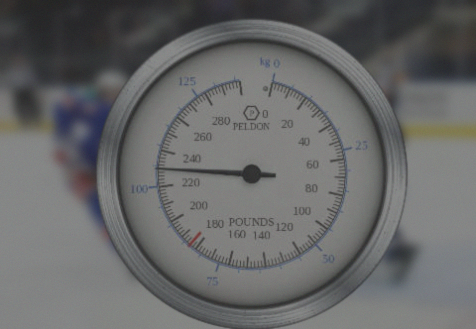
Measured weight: 230 lb
